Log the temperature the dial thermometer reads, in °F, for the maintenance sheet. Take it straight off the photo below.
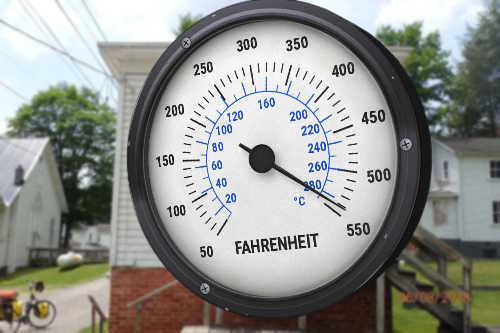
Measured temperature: 540 °F
